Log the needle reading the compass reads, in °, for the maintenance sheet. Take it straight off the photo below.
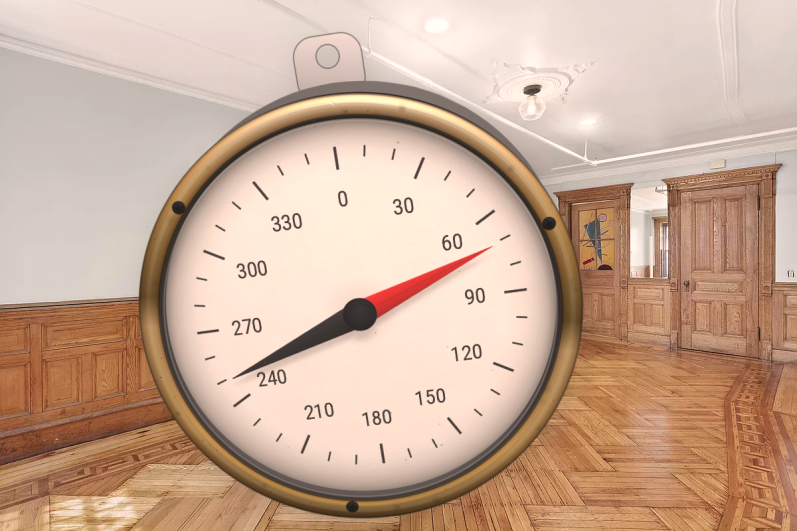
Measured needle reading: 70 °
